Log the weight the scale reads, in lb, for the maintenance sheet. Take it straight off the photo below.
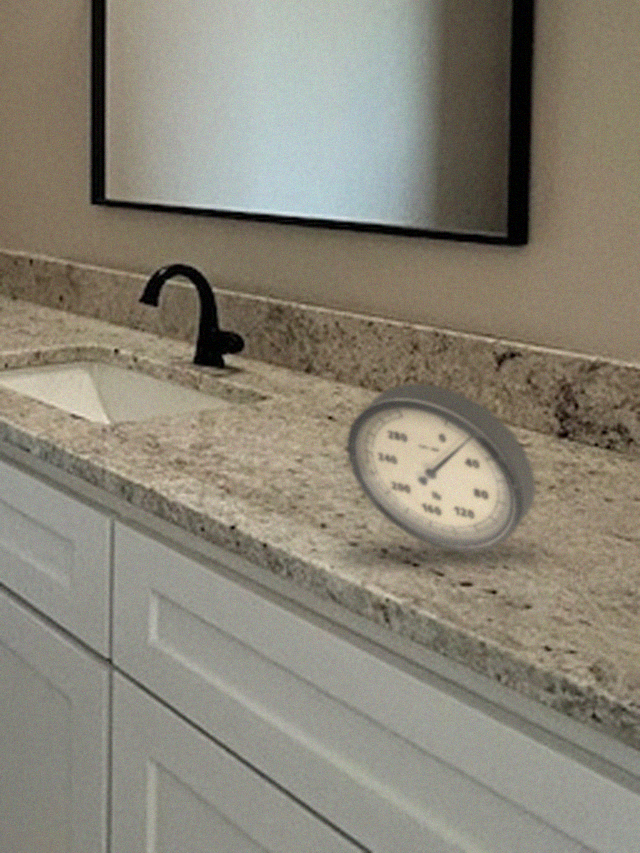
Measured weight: 20 lb
